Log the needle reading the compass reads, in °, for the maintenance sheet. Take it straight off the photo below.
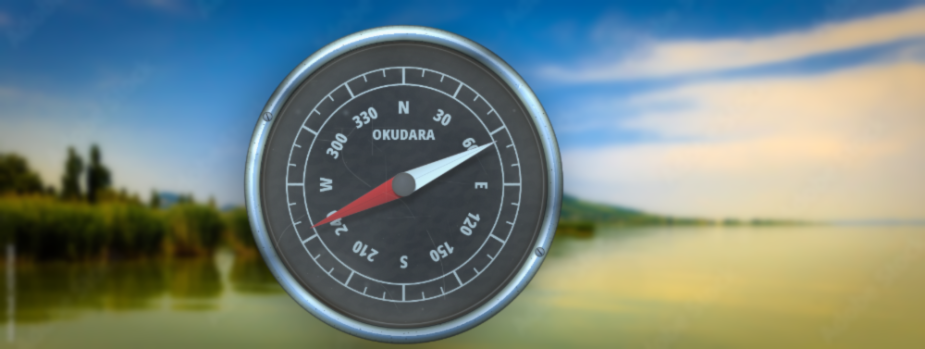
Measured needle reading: 245 °
